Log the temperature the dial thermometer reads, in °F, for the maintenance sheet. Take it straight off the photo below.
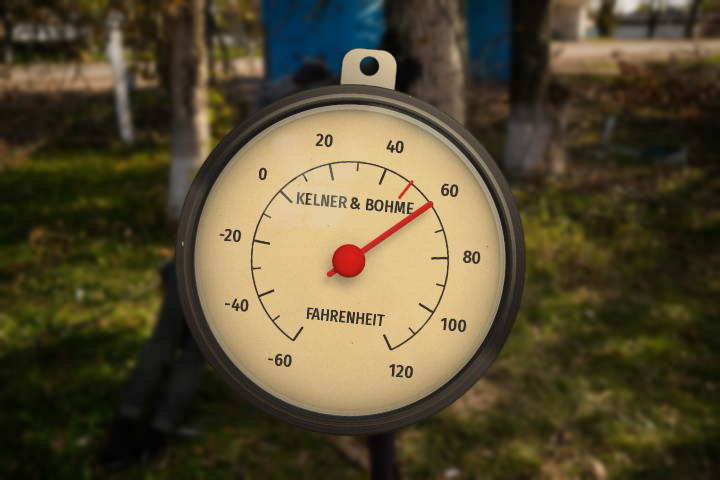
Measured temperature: 60 °F
